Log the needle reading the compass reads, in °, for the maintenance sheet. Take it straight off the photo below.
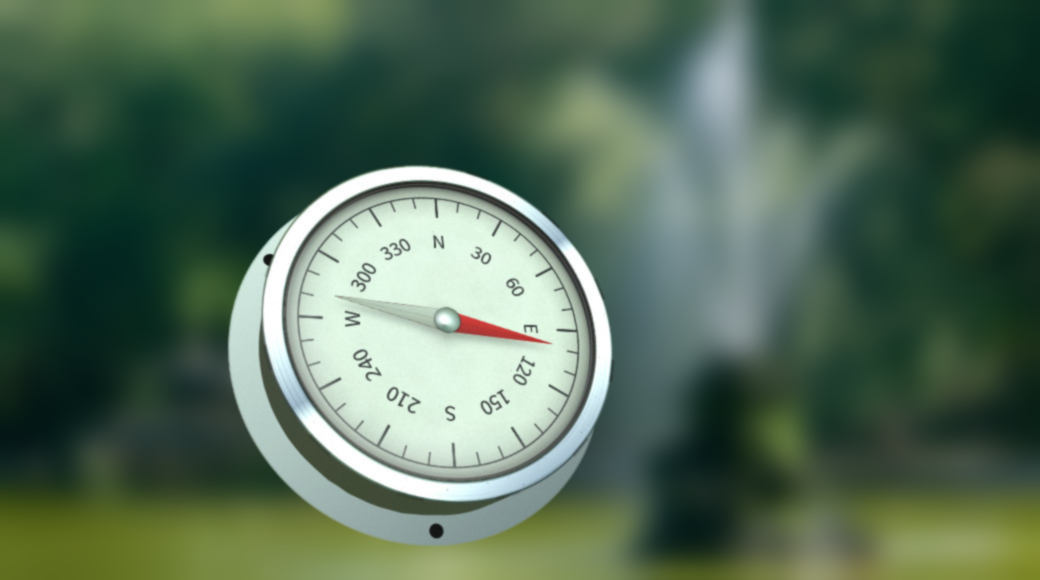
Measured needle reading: 100 °
